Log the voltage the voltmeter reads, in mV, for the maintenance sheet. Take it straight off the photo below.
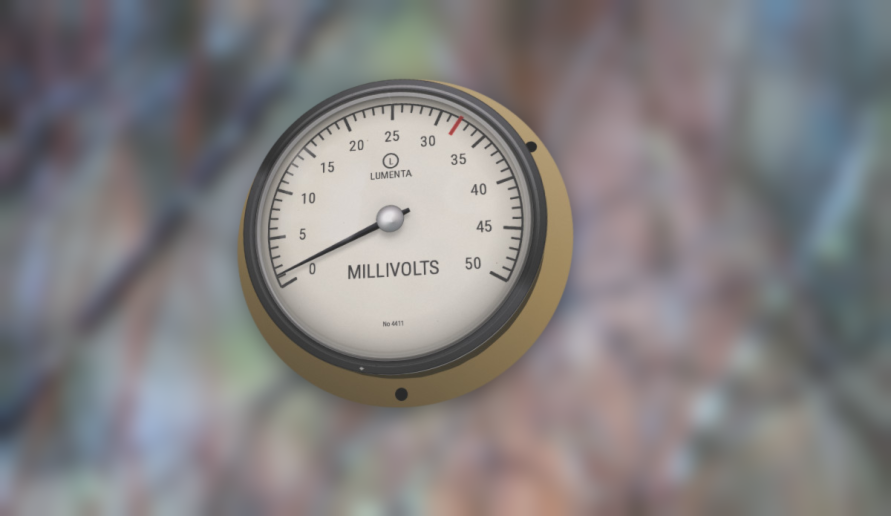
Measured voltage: 1 mV
